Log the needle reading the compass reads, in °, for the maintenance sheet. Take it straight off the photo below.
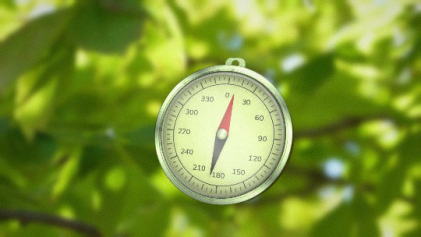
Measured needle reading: 10 °
